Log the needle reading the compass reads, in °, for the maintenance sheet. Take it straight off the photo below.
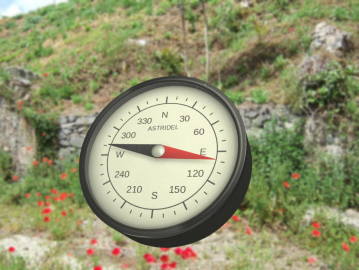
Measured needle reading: 100 °
